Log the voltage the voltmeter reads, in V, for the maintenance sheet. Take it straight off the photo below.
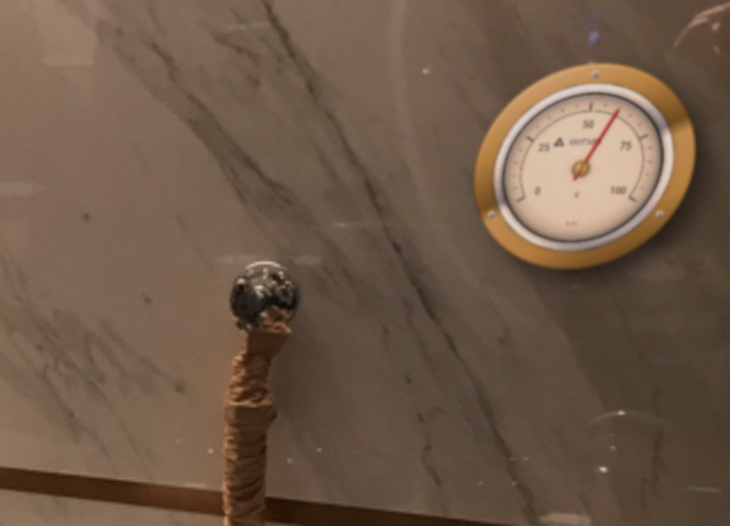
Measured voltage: 60 V
